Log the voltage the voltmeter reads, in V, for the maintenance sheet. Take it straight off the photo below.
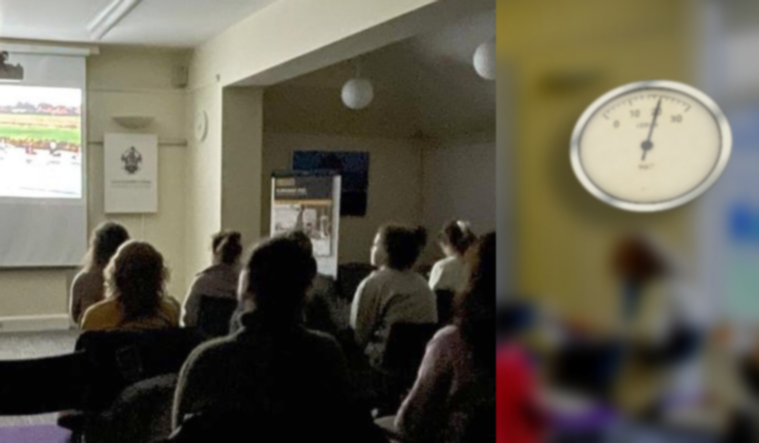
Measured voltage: 20 V
